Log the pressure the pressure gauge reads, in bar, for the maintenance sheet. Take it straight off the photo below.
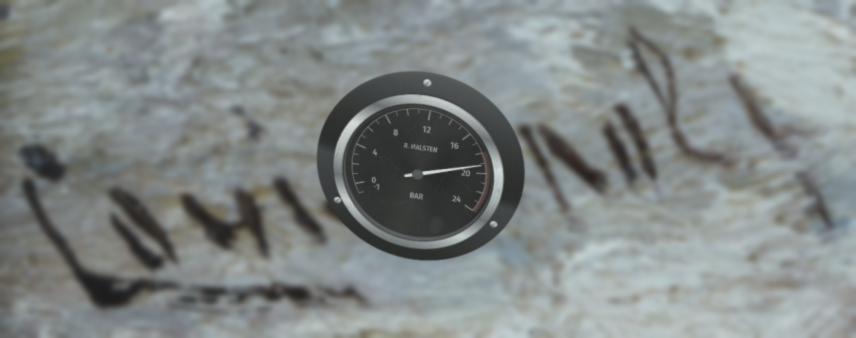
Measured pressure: 19 bar
